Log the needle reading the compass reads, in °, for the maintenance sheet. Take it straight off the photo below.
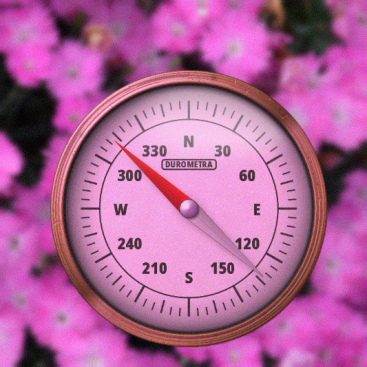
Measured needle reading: 312.5 °
